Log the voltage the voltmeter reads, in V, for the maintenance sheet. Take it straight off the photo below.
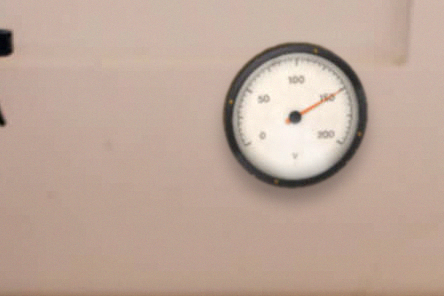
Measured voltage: 150 V
